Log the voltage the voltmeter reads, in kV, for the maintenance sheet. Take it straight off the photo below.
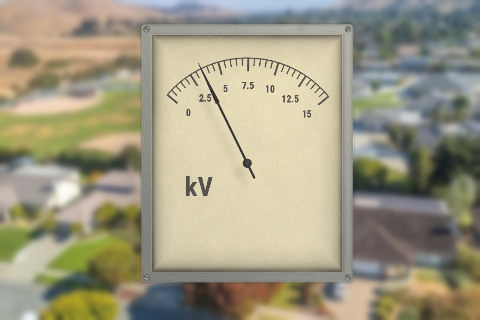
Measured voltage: 3.5 kV
